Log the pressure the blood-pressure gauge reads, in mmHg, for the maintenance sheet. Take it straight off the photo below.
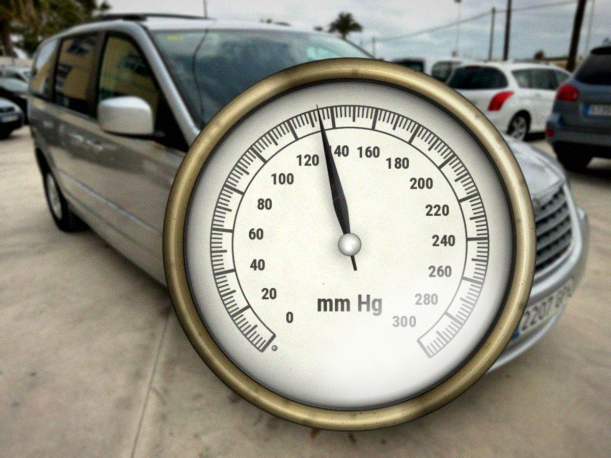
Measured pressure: 134 mmHg
